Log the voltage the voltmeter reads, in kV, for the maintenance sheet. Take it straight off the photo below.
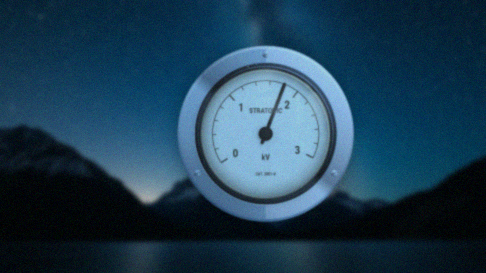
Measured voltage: 1.8 kV
